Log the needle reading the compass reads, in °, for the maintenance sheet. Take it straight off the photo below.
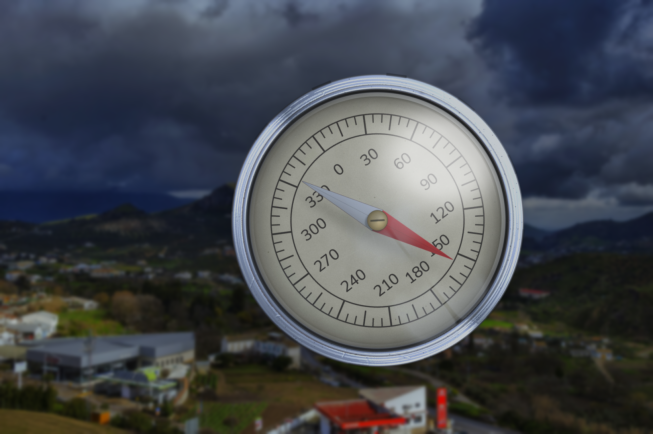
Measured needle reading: 155 °
